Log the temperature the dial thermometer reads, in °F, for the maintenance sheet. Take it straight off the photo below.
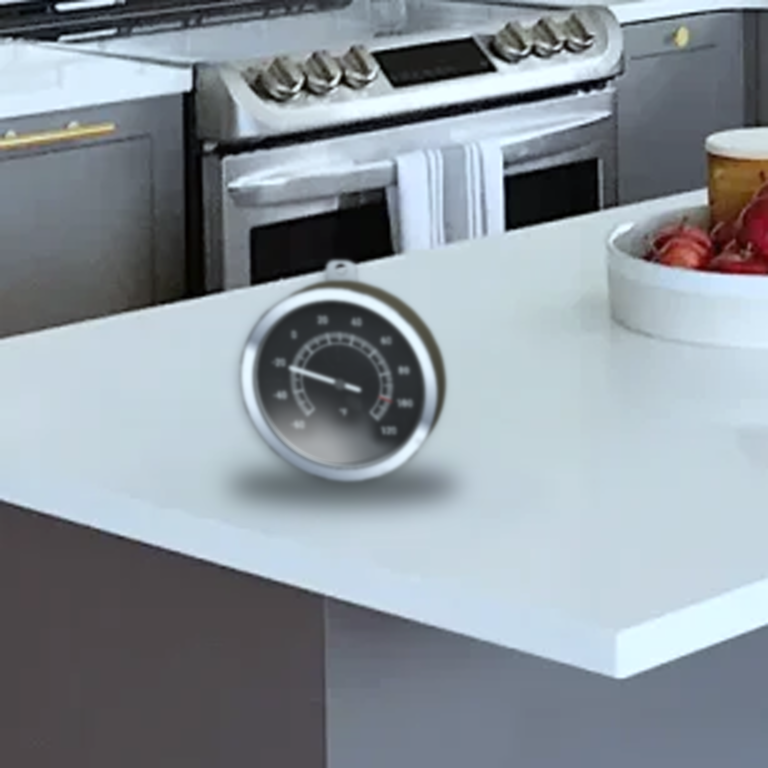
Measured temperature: -20 °F
